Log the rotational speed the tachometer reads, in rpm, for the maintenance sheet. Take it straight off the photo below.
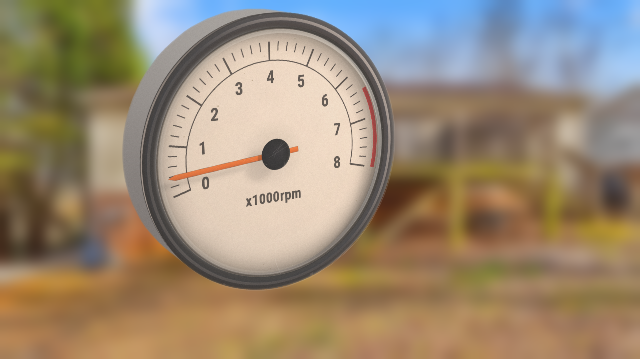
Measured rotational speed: 400 rpm
